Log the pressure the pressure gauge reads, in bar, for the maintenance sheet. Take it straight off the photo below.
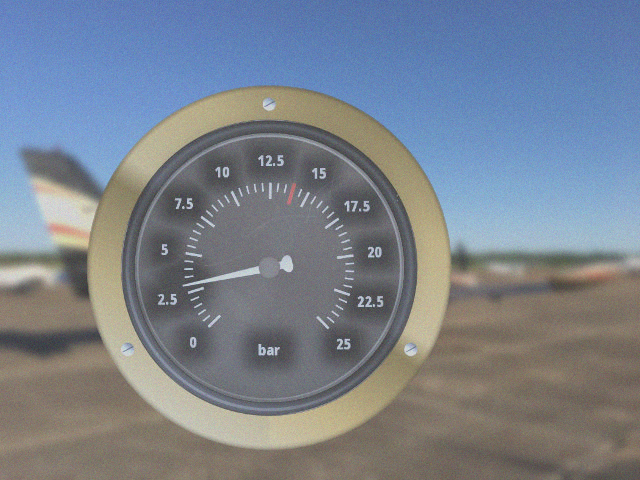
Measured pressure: 3 bar
